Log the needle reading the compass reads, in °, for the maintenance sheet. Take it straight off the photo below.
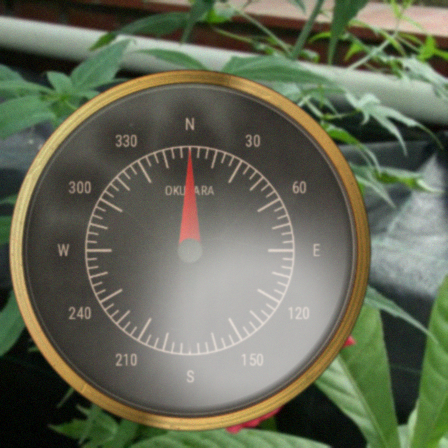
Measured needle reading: 0 °
